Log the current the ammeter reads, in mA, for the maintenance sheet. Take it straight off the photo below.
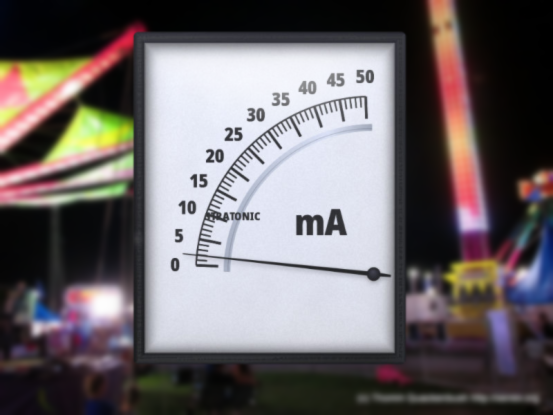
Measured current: 2 mA
